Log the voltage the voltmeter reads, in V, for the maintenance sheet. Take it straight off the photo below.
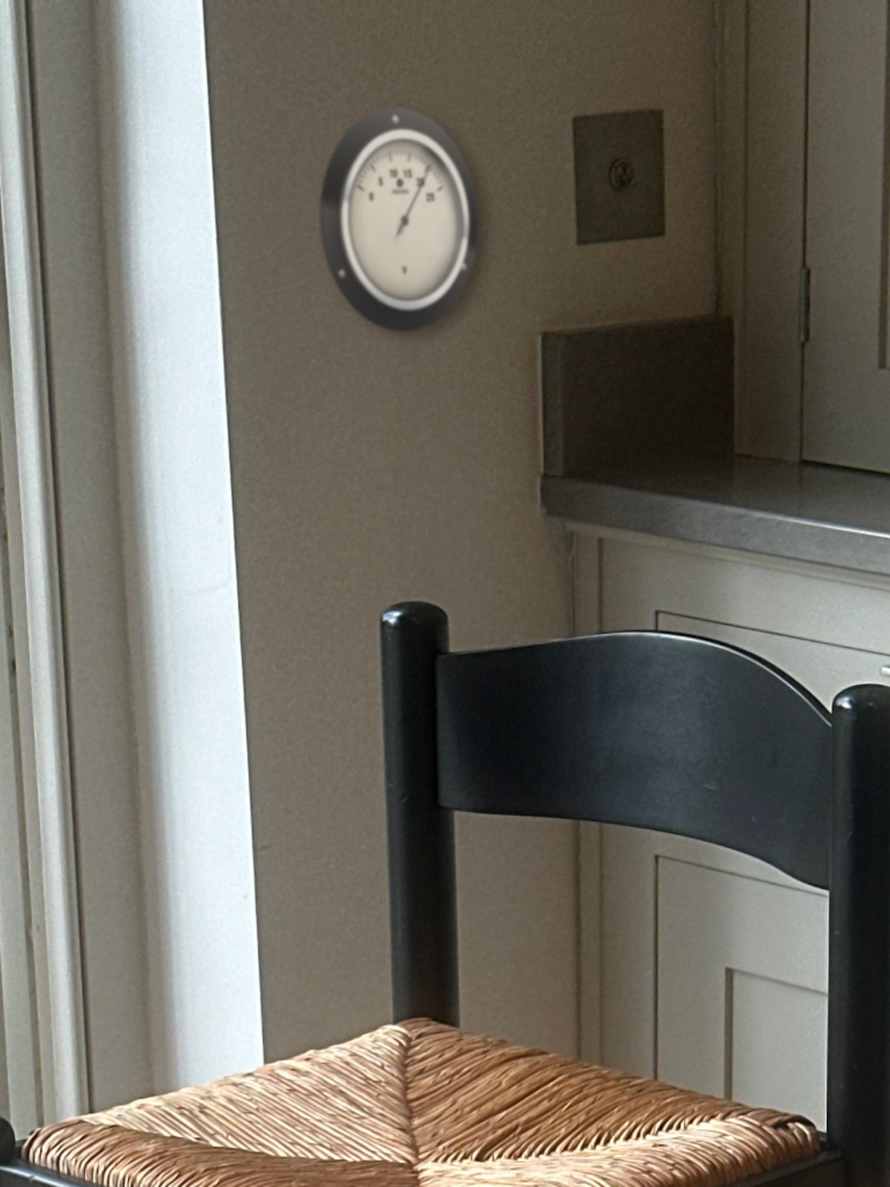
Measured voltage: 20 V
